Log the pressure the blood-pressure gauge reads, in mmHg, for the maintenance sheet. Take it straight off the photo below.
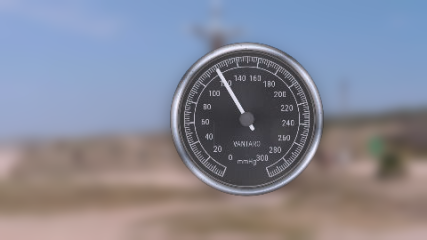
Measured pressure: 120 mmHg
